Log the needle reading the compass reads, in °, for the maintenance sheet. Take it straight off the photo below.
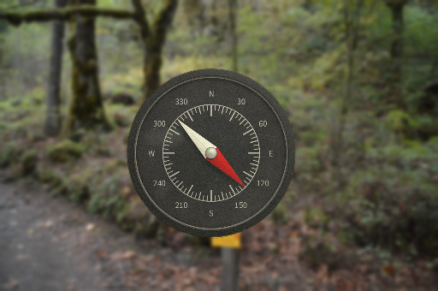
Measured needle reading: 135 °
